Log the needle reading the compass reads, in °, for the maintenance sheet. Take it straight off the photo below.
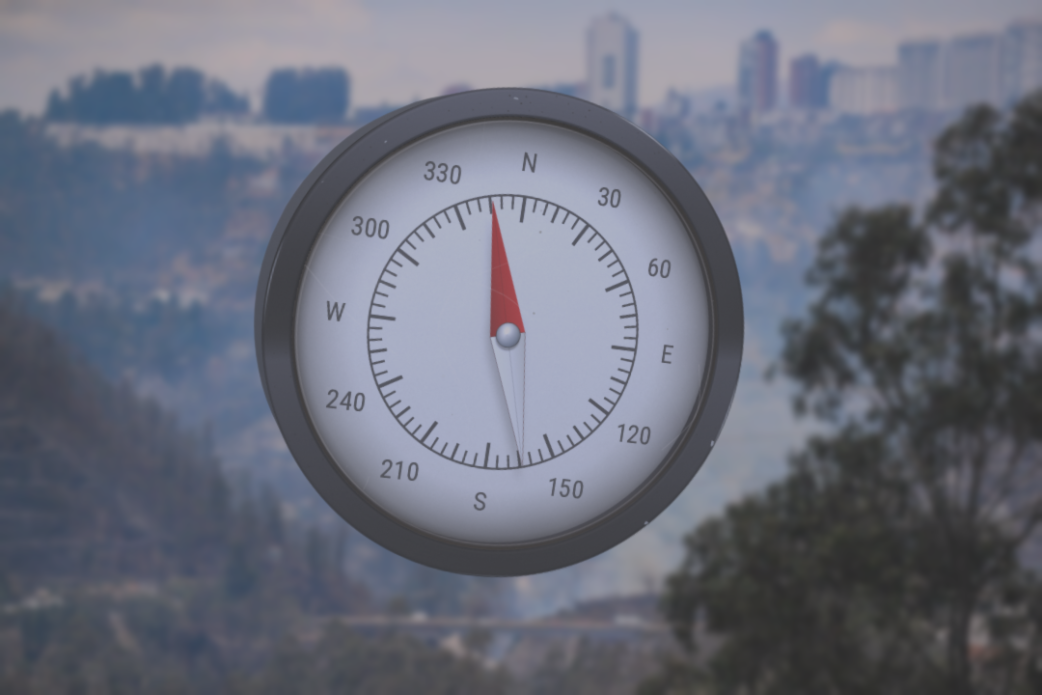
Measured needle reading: 345 °
